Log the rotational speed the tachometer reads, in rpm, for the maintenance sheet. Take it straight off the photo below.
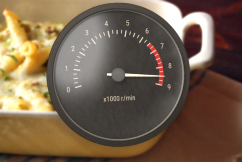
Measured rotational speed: 8500 rpm
